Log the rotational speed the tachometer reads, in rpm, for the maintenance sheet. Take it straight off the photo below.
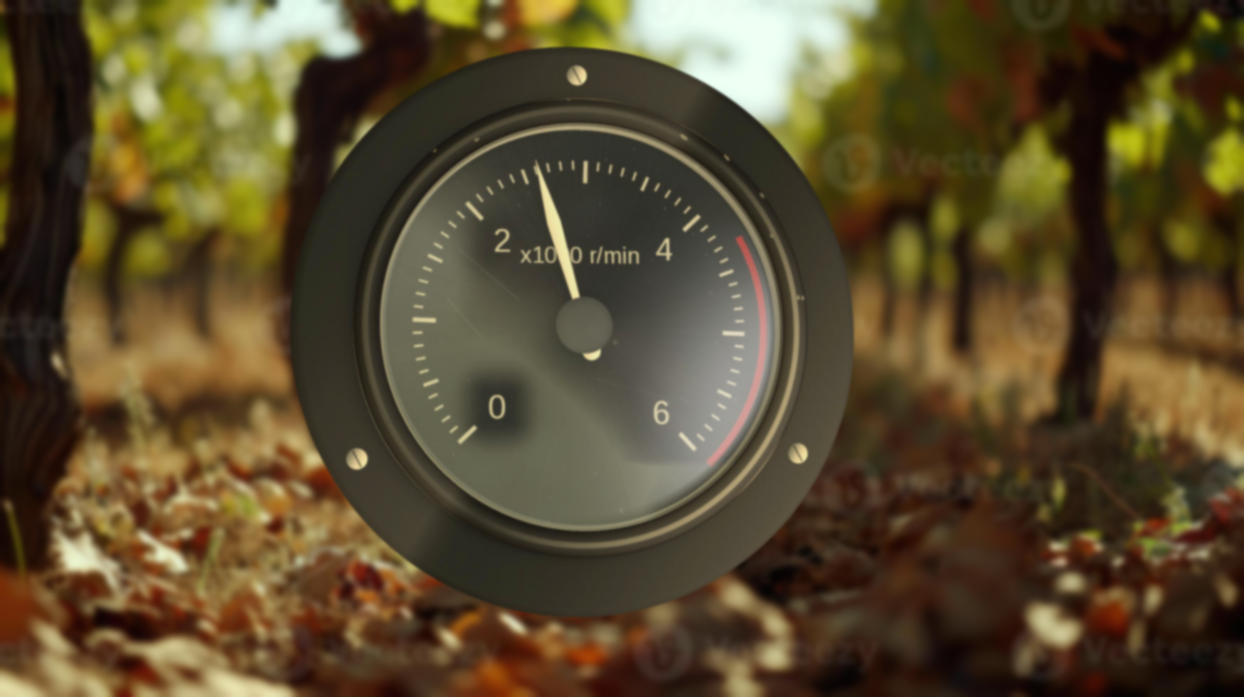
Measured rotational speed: 2600 rpm
